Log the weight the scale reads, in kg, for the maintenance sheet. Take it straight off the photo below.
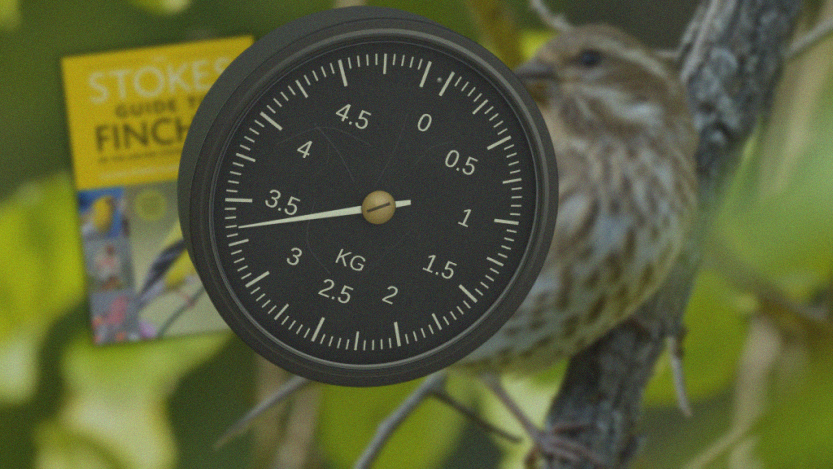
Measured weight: 3.35 kg
